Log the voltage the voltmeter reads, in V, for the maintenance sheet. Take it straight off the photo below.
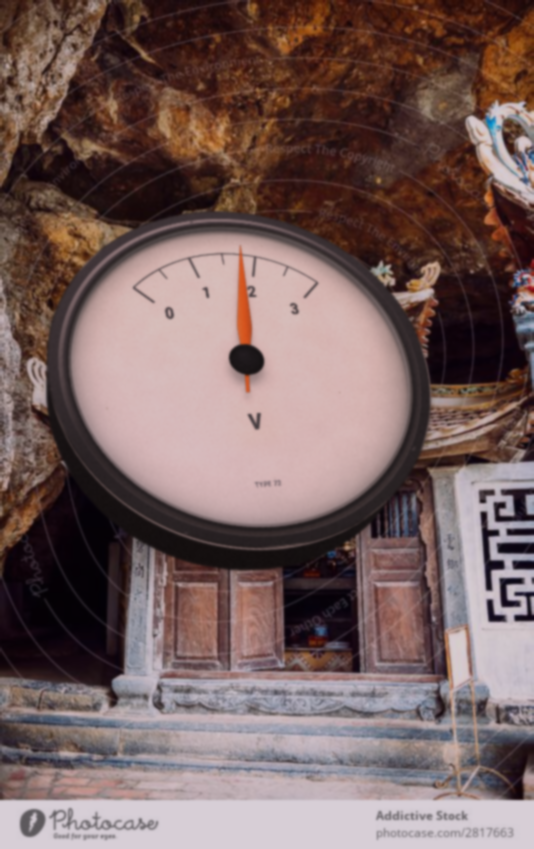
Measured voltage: 1.75 V
